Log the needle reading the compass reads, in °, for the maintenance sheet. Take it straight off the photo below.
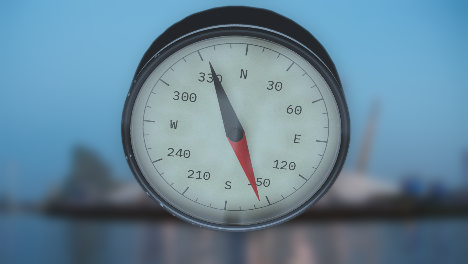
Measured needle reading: 155 °
